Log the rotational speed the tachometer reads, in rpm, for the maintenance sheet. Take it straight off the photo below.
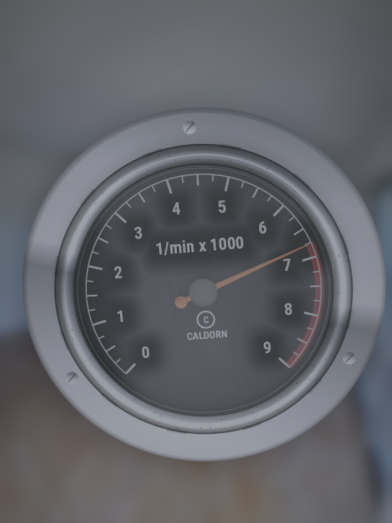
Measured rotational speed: 6750 rpm
